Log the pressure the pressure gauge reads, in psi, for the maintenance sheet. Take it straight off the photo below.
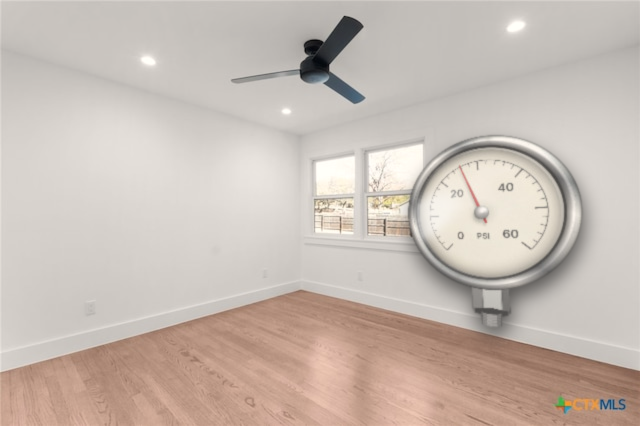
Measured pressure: 26 psi
